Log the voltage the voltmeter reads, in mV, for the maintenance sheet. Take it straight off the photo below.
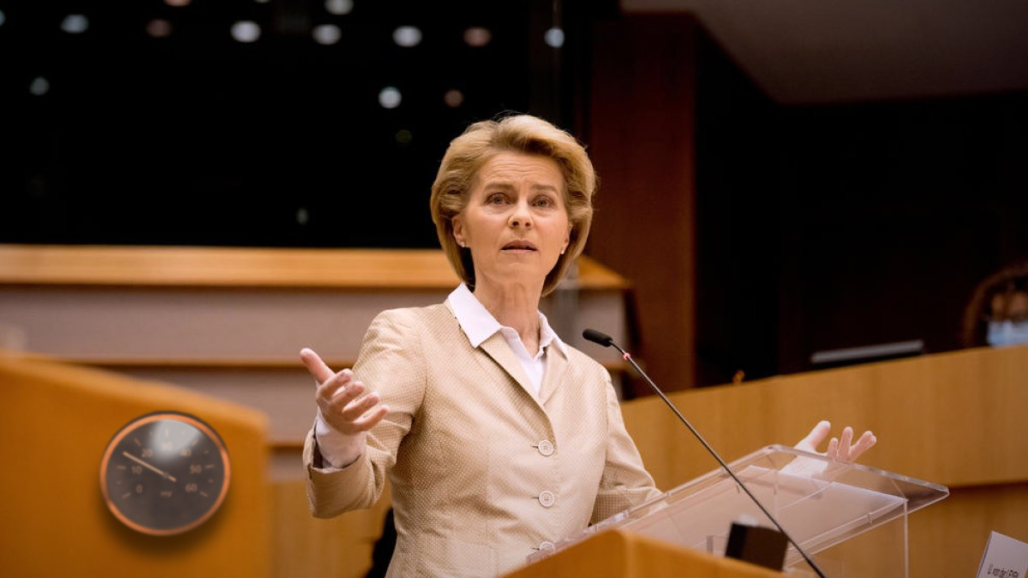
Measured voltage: 15 mV
